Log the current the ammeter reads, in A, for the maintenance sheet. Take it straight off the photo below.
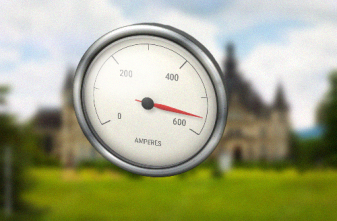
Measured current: 550 A
